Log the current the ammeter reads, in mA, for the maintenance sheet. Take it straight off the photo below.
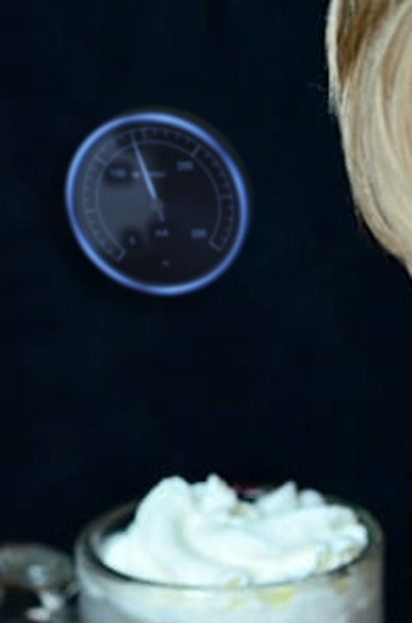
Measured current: 140 mA
